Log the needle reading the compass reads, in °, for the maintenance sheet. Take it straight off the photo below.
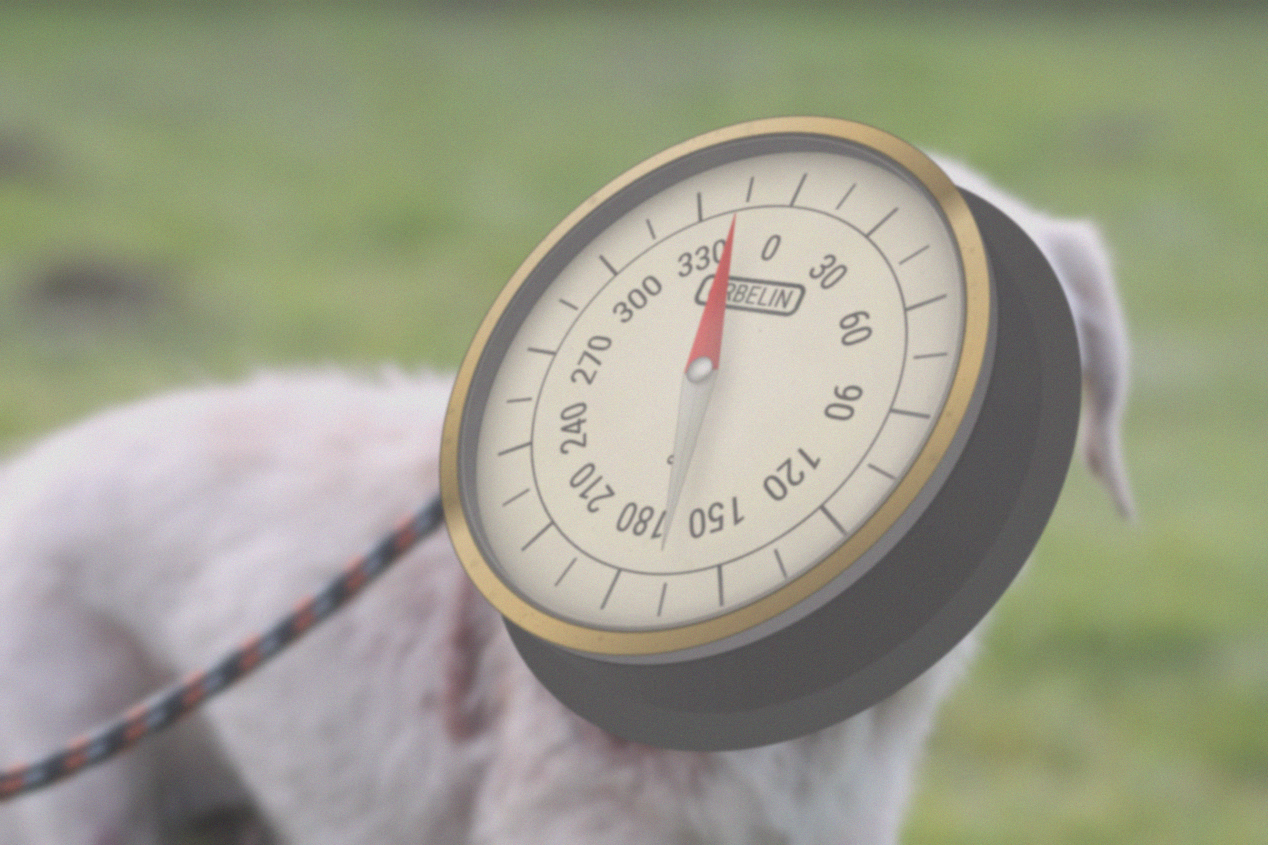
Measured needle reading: 345 °
